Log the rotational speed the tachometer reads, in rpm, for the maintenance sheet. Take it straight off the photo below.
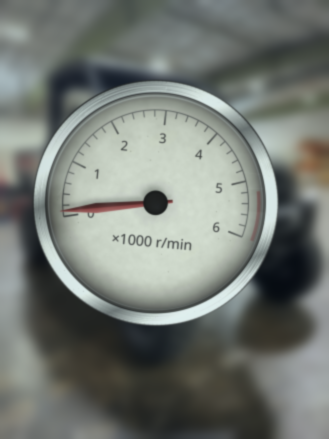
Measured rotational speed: 100 rpm
